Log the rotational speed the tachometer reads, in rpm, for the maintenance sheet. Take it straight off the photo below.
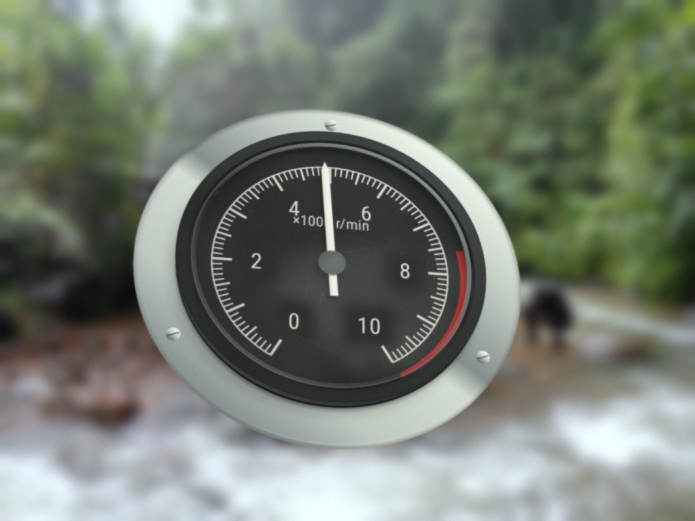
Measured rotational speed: 4900 rpm
